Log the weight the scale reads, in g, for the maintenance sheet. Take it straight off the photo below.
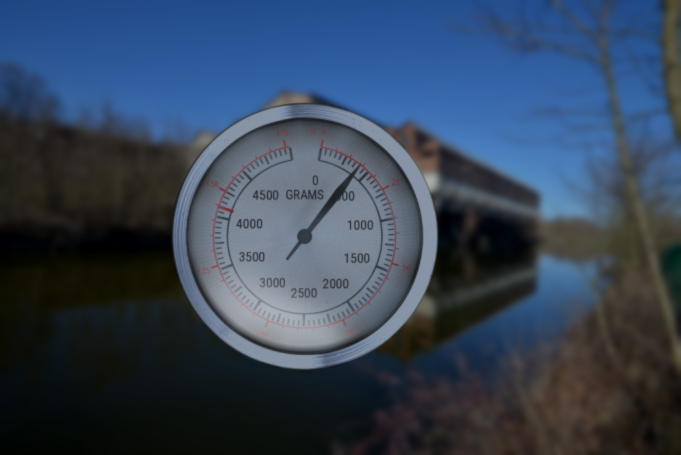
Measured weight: 400 g
